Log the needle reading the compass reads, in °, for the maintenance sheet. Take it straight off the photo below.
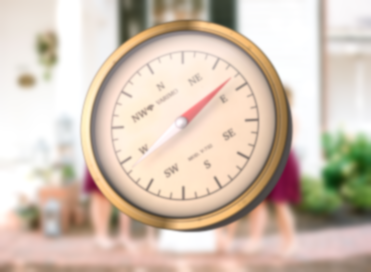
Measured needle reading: 80 °
